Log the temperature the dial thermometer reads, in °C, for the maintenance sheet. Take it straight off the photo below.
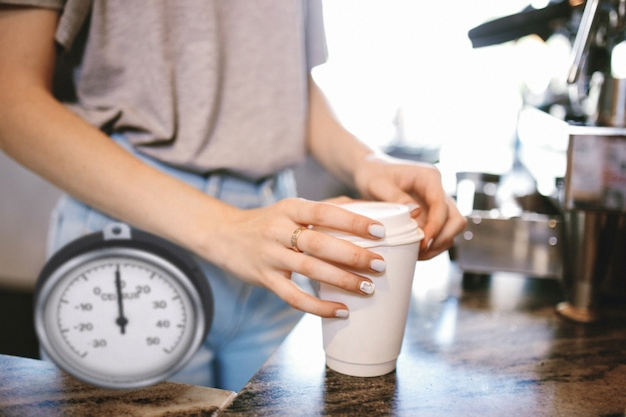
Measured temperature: 10 °C
